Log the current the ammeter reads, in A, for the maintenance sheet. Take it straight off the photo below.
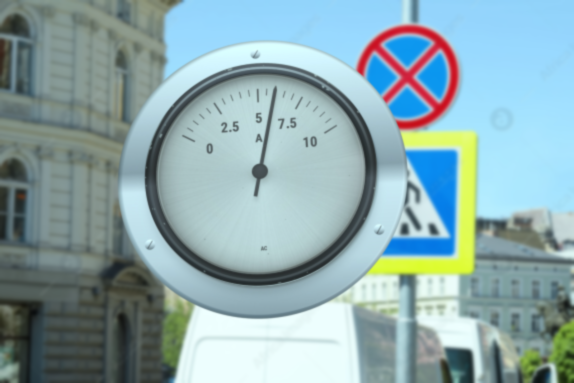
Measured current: 6 A
